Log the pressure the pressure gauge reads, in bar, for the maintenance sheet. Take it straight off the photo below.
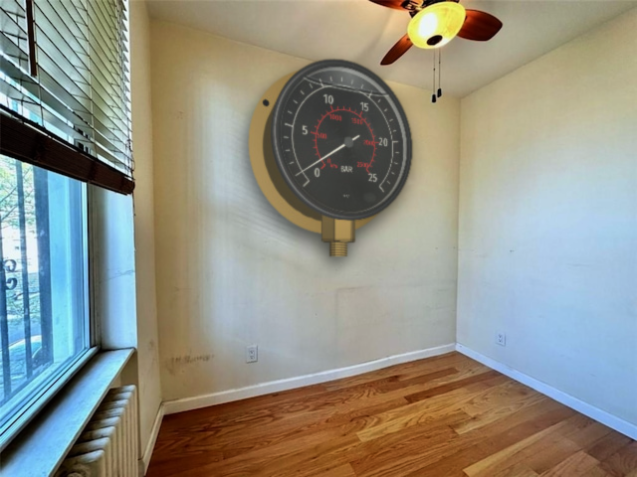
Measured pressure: 1 bar
